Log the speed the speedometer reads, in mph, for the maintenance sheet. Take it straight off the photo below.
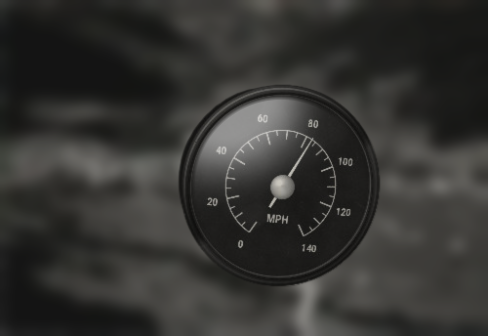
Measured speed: 82.5 mph
